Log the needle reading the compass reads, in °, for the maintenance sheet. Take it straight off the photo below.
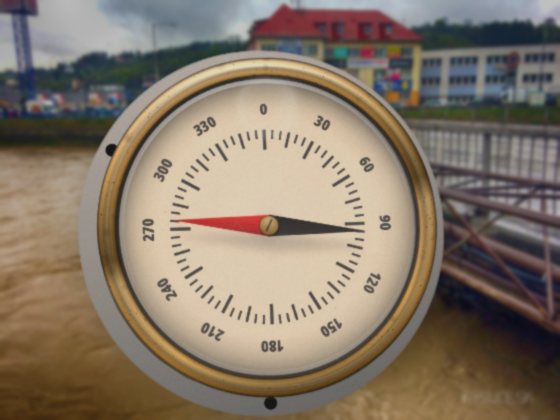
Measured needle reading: 275 °
